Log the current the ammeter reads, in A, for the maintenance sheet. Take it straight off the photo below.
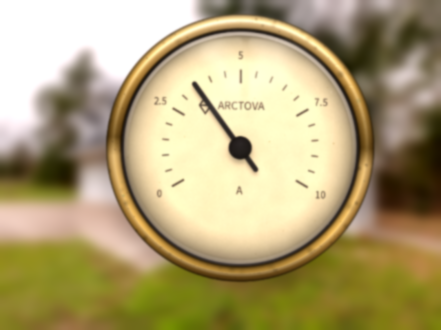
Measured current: 3.5 A
